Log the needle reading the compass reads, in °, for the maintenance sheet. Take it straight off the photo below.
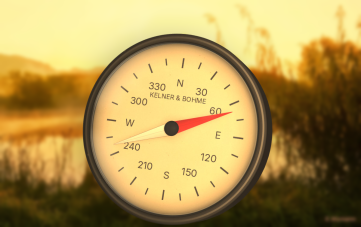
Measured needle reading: 67.5 °
